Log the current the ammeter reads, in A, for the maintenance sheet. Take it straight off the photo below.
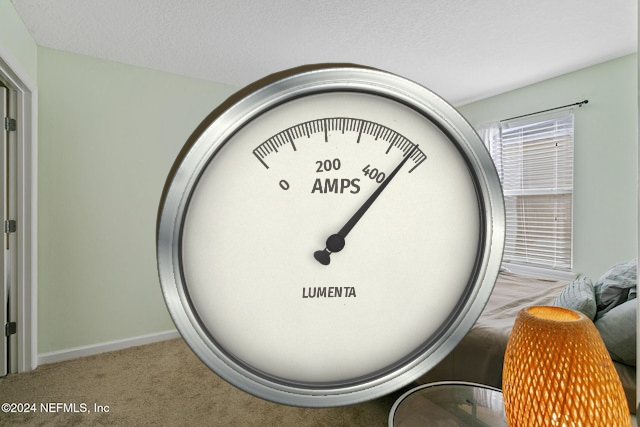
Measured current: 450 A
